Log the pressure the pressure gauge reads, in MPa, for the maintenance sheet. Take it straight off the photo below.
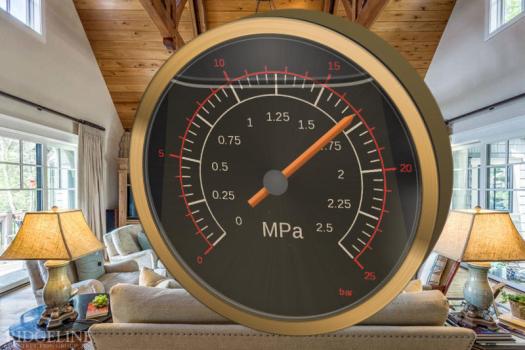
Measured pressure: 1.7 MPa
